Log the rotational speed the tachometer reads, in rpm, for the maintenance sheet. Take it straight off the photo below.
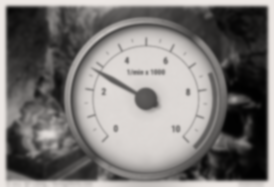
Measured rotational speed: 2750 rpm
